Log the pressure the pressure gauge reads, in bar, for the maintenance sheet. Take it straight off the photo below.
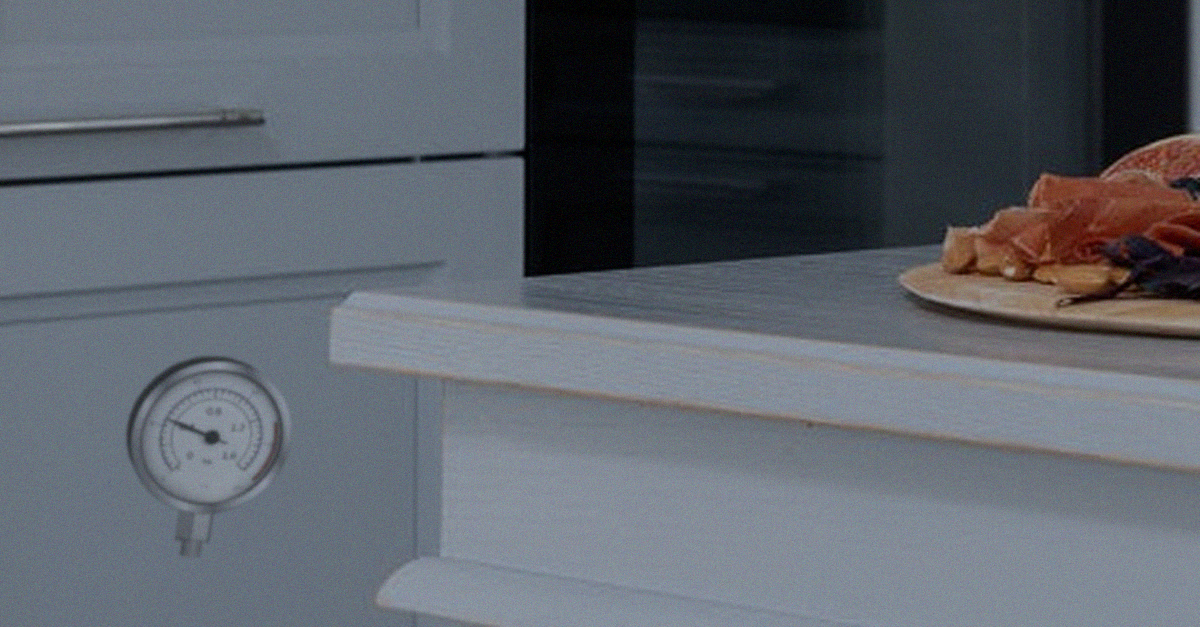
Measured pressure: 0.4 bar
